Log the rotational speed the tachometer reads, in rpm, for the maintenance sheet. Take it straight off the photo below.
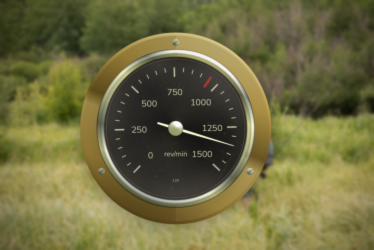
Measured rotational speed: 1350 rpm
